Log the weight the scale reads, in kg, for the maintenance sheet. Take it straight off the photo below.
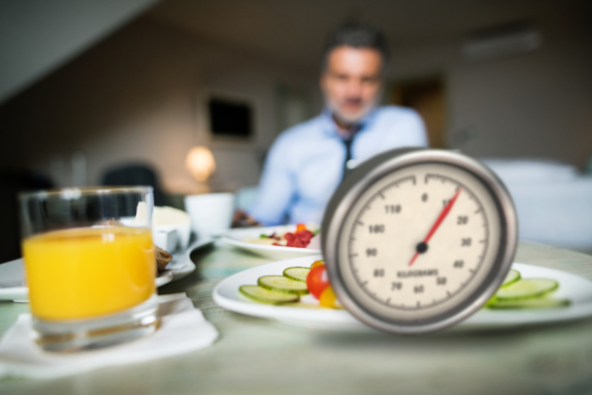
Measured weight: 10 kg
